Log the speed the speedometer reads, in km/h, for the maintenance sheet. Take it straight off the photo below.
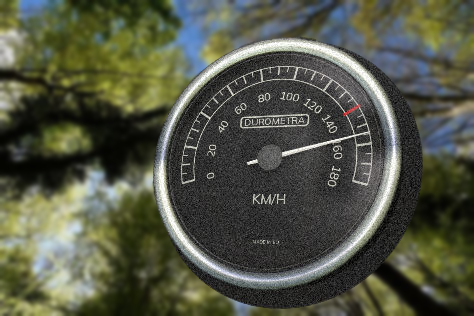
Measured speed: 155 km/h
